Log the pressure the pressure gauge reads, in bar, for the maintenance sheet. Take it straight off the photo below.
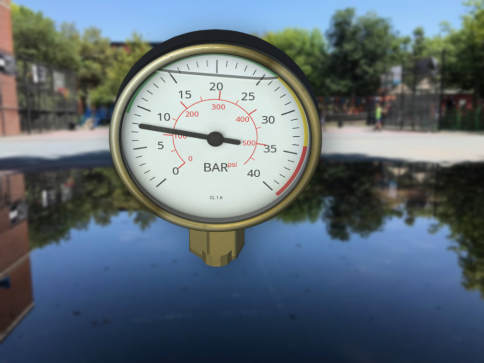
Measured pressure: 8 bar
